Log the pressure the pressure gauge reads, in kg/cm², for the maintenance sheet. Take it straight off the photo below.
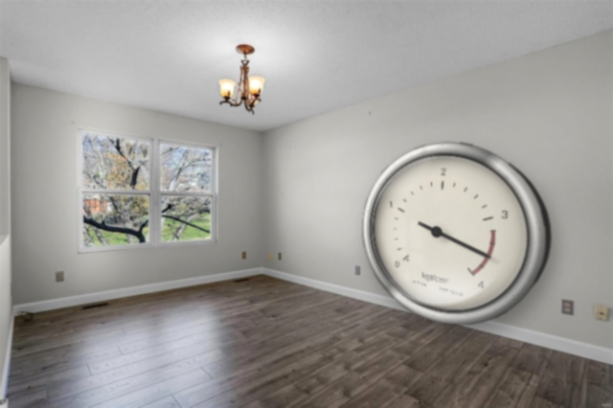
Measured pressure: 3.6 kg/cm²
